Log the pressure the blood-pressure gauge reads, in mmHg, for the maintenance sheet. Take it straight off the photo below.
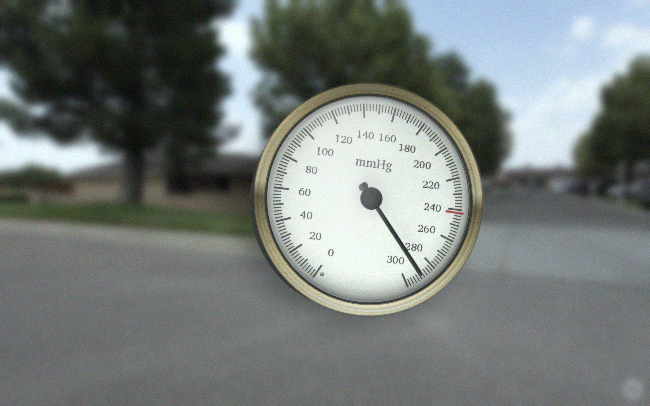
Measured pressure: 290 mmHg
